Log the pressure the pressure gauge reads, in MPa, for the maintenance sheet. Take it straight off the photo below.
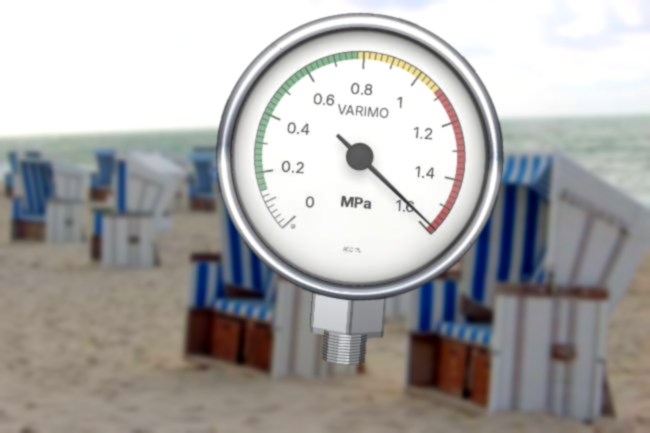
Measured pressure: 1.58 MPa
